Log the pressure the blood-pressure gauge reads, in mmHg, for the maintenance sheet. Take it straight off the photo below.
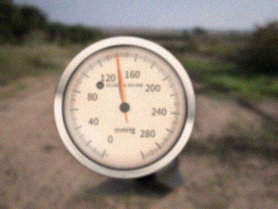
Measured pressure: 140 mmHg
